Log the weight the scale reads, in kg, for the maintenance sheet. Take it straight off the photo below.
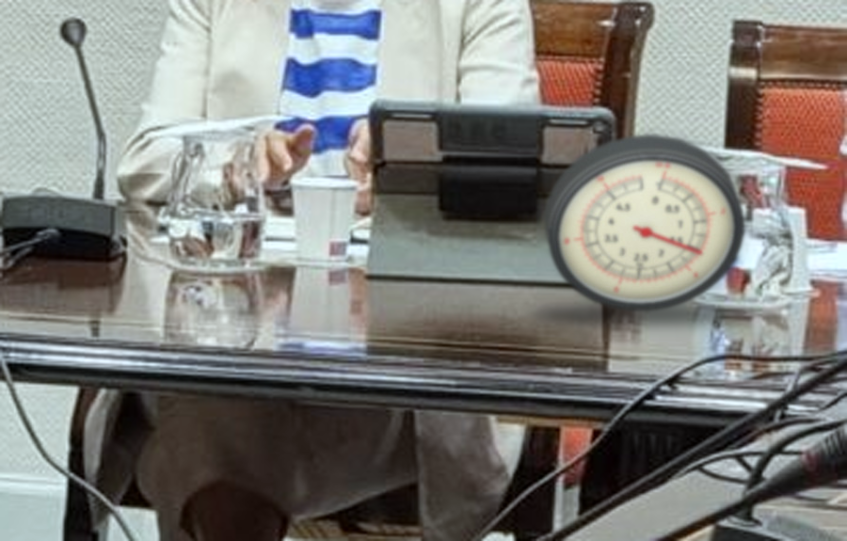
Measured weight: 1.5 kg
